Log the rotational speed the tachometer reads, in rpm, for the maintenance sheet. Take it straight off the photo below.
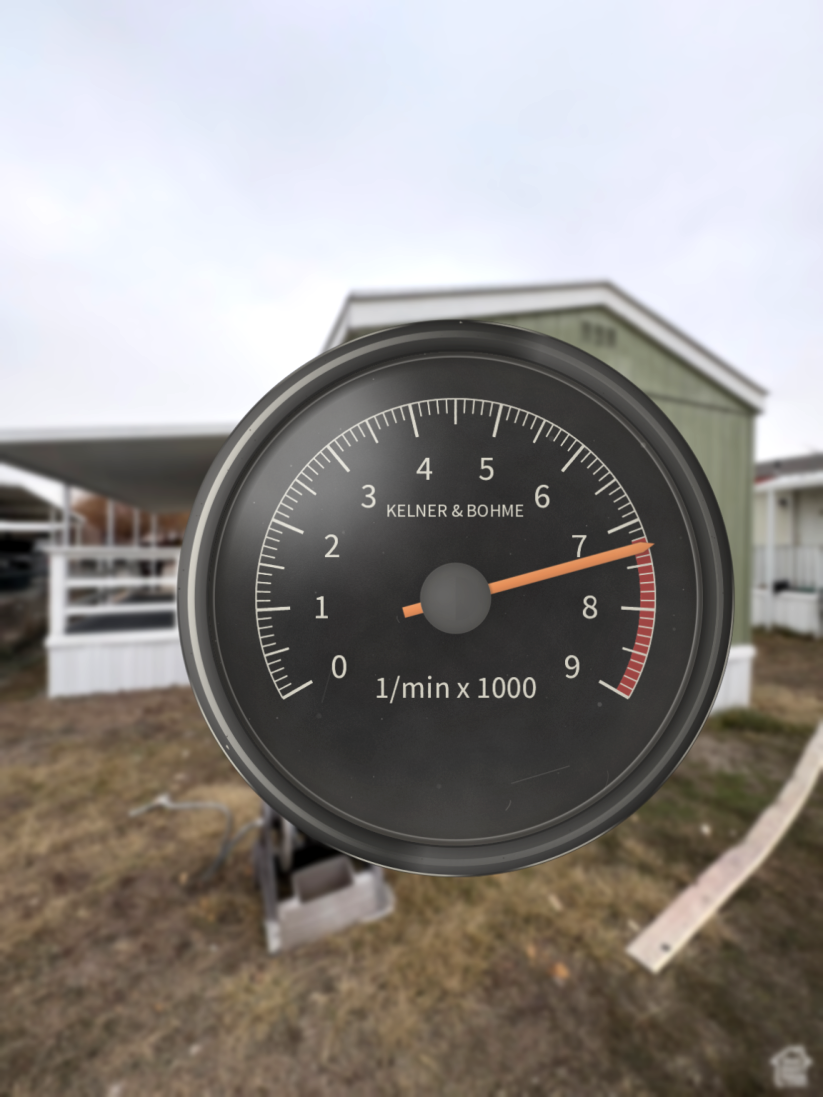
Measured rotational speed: 7300 rpm
